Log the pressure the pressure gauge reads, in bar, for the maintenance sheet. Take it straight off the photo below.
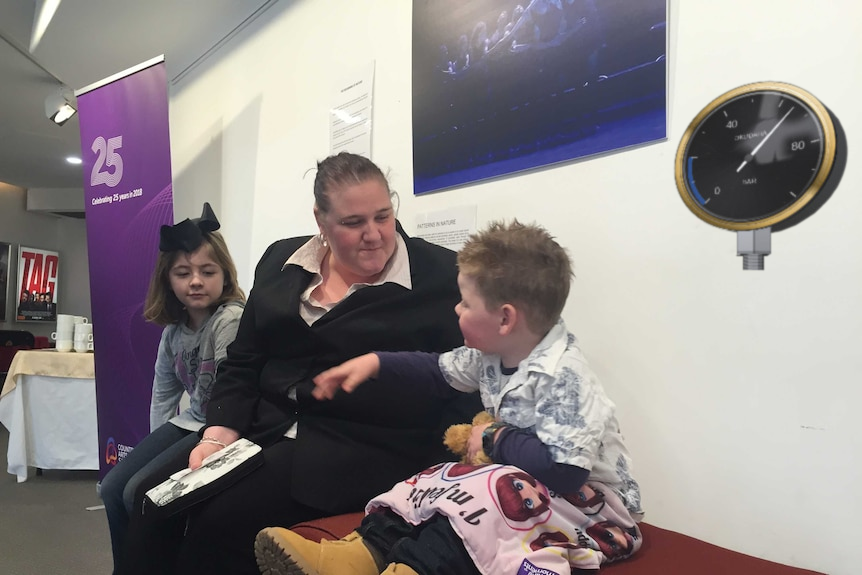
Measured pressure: 65 bar
